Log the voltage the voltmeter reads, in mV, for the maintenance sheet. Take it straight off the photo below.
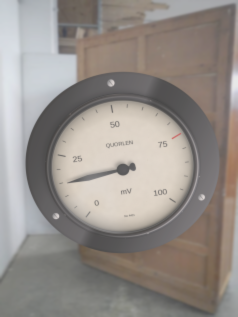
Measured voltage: 15 mV
